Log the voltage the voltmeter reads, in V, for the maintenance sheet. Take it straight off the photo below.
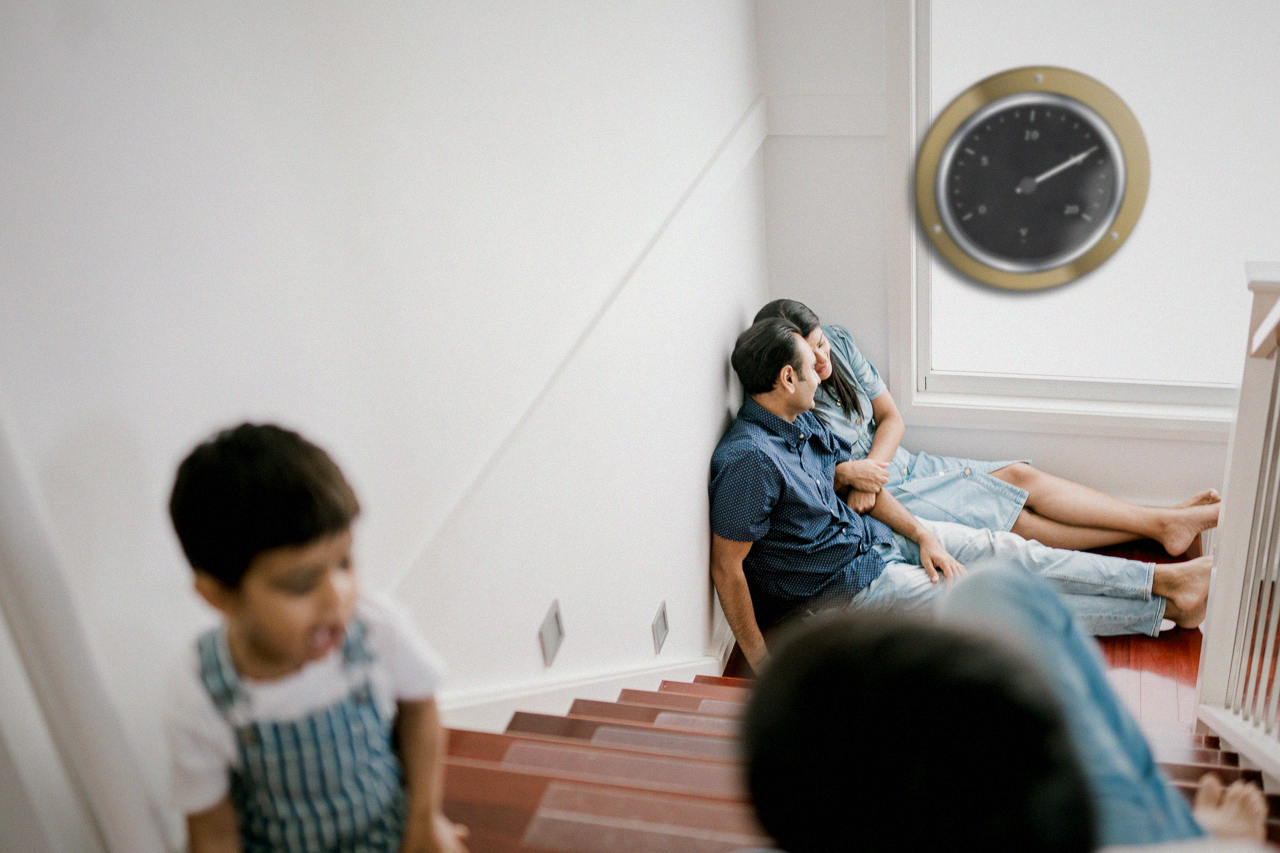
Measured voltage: 15 V
